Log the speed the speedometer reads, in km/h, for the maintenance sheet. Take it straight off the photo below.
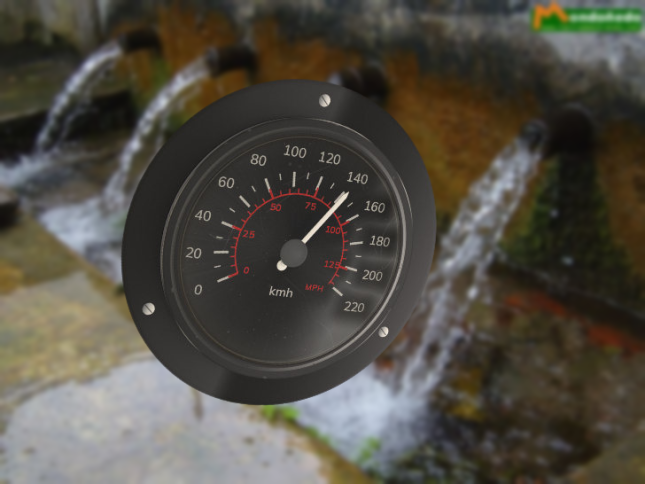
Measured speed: 140 km/h
